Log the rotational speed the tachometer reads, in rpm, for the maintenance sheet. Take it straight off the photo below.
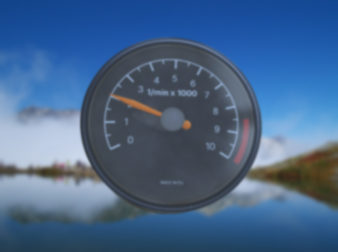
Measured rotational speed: 2000 rpm
